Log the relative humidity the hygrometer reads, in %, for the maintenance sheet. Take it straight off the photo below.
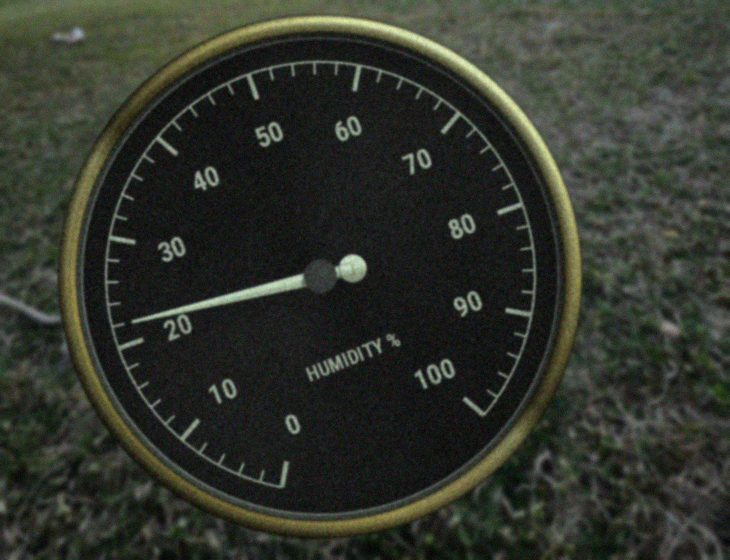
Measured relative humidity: 22 %
